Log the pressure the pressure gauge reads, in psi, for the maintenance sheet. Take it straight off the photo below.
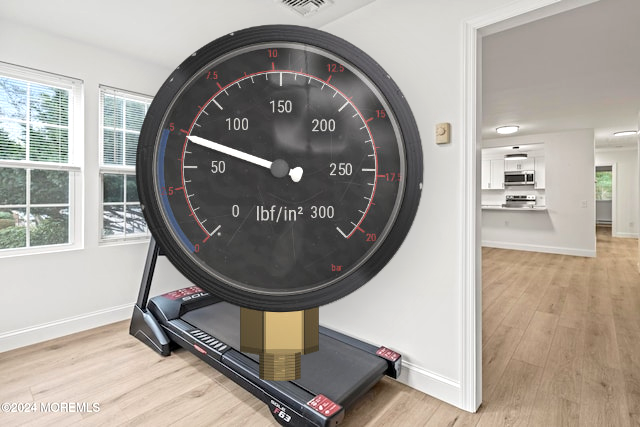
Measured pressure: 70 psi
